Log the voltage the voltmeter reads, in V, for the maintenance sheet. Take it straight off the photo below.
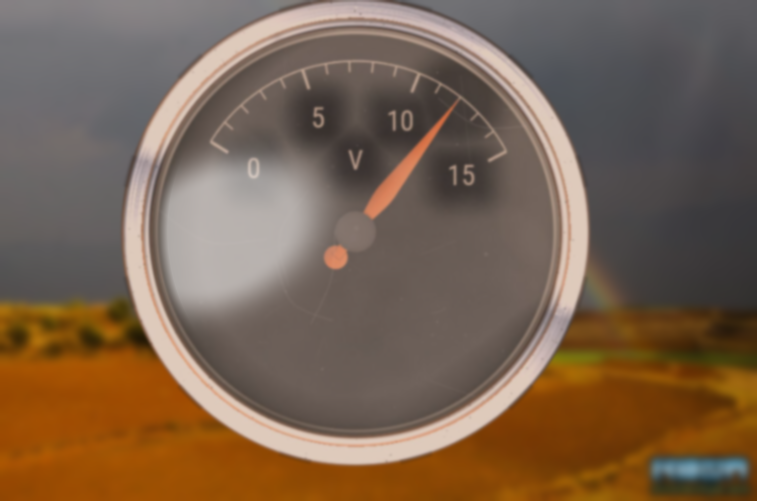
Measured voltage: 12 V
